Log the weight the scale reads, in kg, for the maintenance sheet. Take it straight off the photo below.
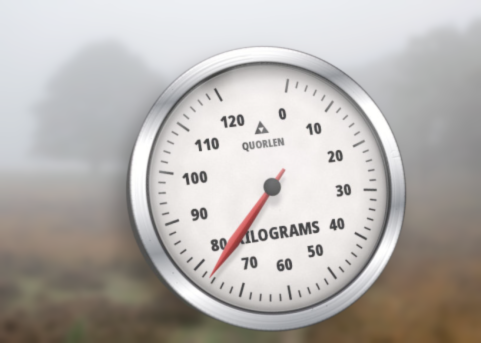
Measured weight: 77 kg
